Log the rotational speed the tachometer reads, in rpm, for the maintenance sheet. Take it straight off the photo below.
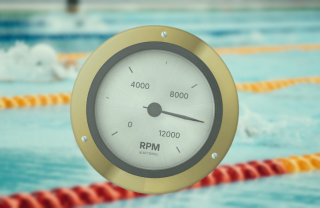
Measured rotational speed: 10000 rpm
